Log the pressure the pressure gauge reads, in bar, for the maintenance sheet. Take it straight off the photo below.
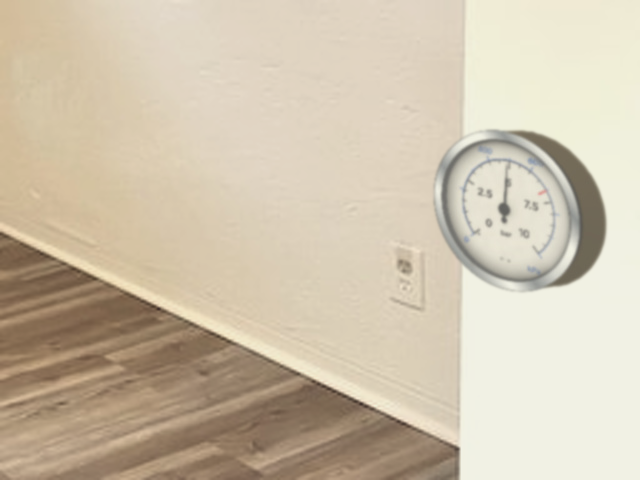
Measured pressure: 5 bar
